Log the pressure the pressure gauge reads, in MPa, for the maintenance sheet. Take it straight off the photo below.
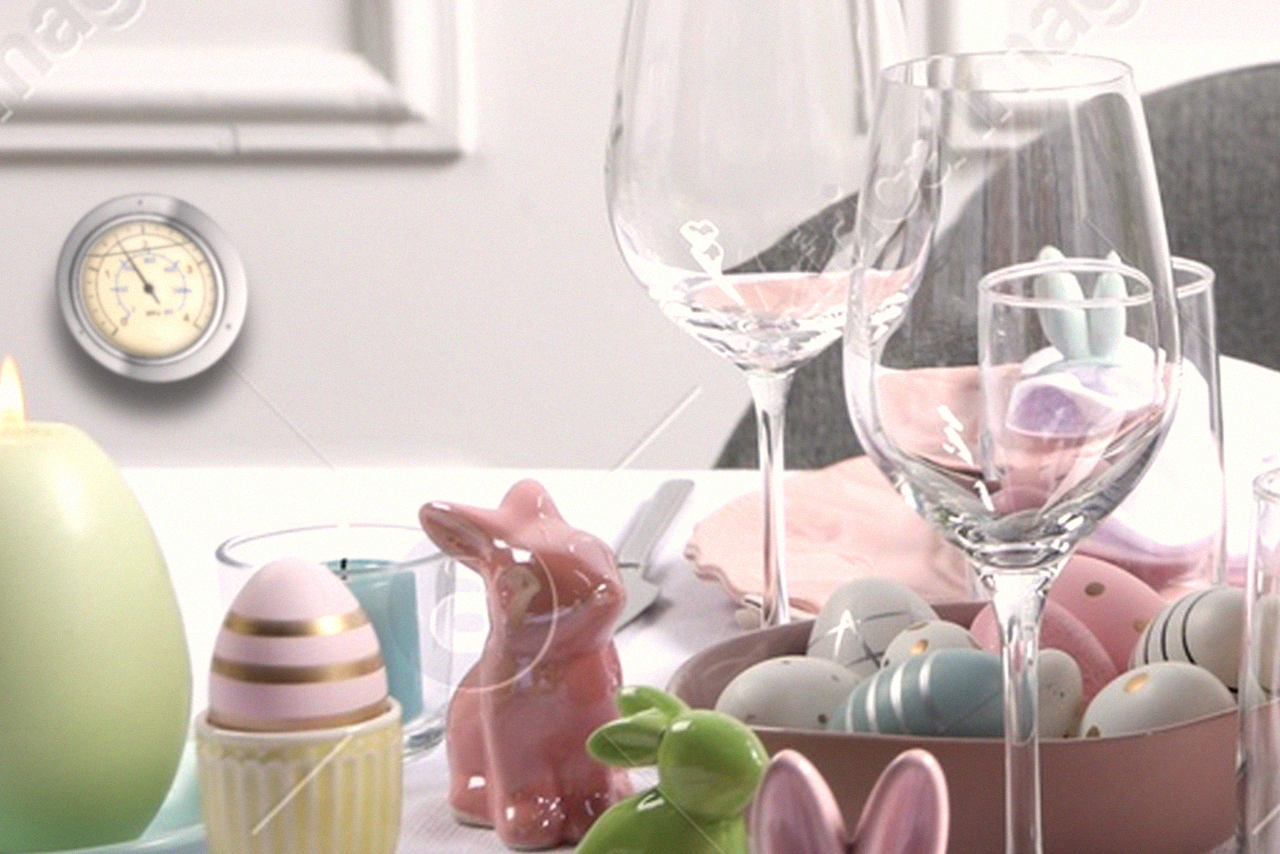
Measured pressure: 1.6 MPa
